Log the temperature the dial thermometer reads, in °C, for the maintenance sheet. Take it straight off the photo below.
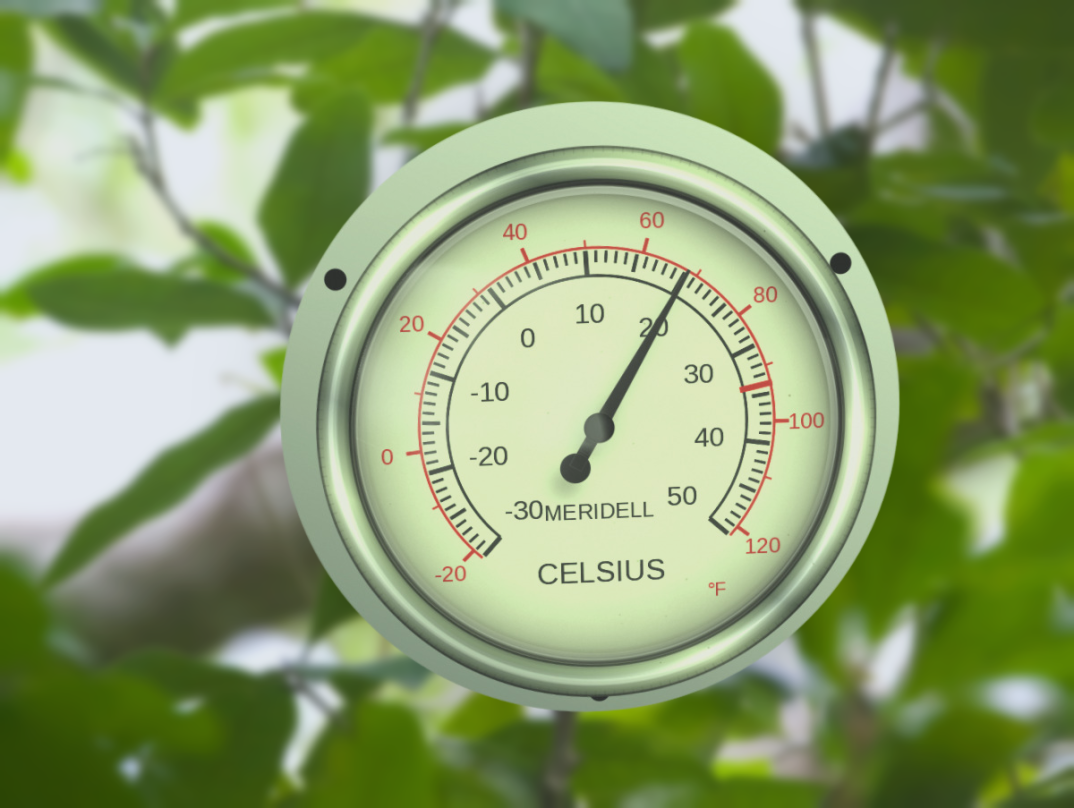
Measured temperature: 20 °C
